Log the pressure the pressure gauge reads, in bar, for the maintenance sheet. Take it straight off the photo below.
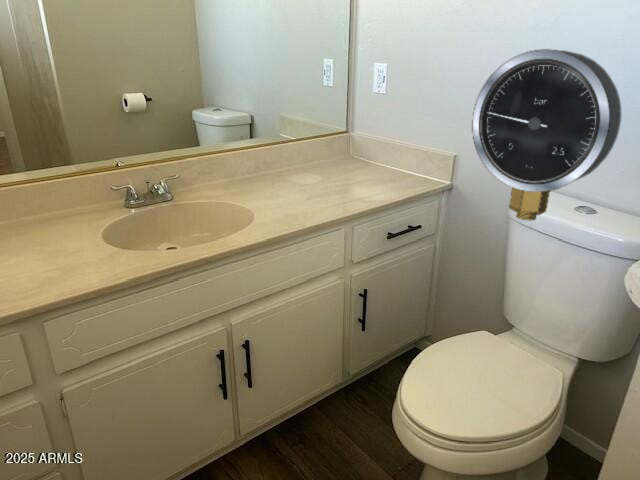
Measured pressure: 0.5 bar
